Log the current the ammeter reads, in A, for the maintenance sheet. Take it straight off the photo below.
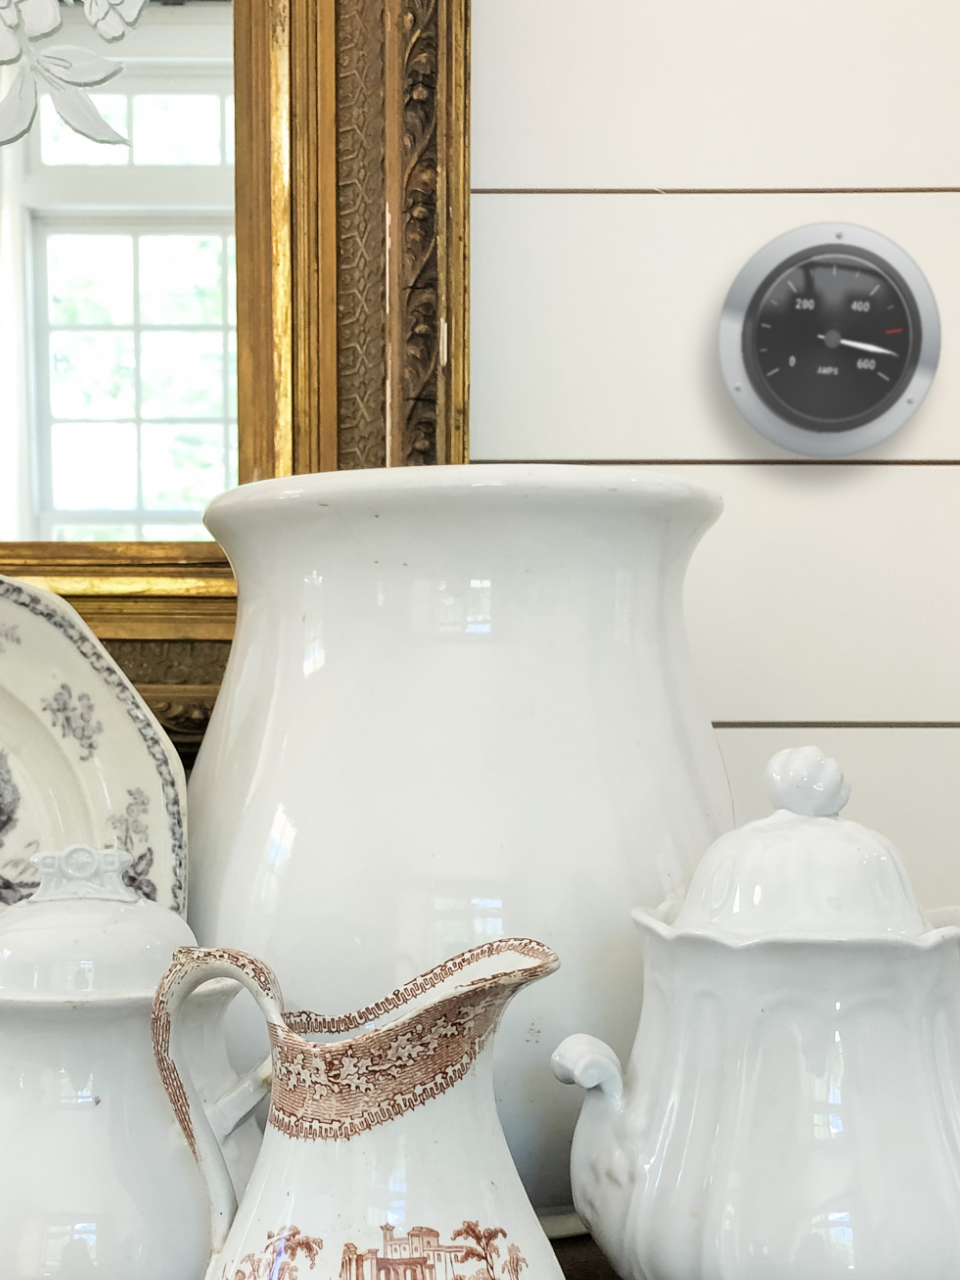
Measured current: 550 A
